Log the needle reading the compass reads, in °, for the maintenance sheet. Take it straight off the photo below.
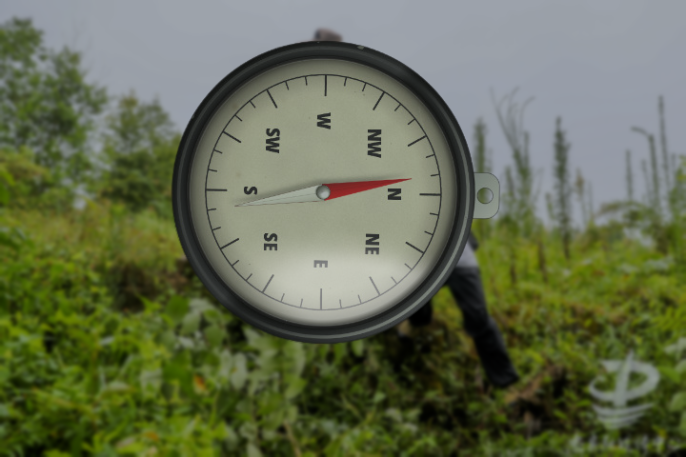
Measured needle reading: 350 °
